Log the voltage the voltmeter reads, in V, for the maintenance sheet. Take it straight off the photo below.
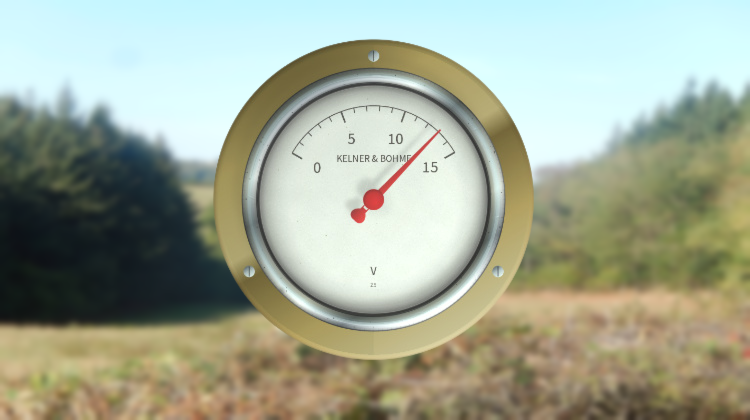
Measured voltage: 13 V
